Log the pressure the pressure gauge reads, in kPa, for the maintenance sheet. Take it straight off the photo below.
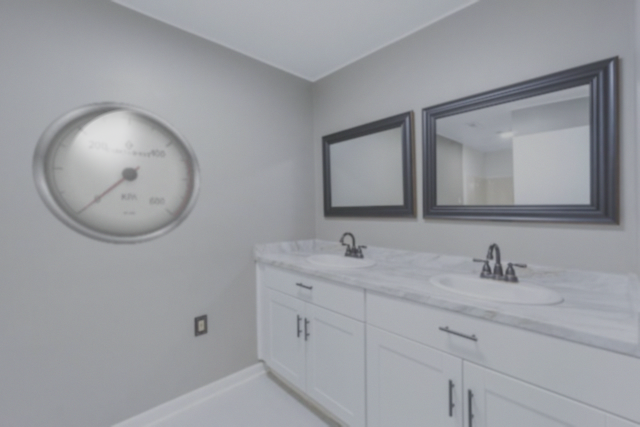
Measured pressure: 0 kPa
